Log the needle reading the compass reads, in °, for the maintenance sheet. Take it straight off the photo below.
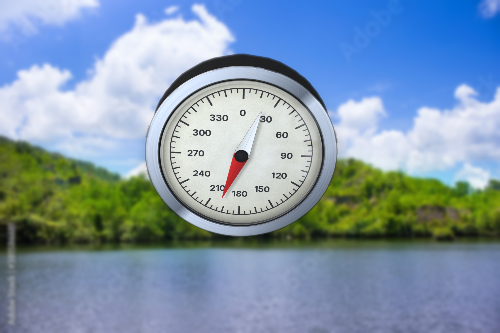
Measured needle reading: 200 °
